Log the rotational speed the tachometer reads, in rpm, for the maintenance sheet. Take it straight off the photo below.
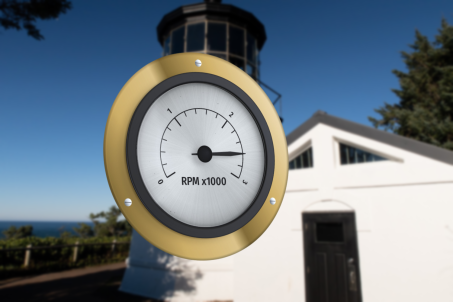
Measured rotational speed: 2600 rpm
